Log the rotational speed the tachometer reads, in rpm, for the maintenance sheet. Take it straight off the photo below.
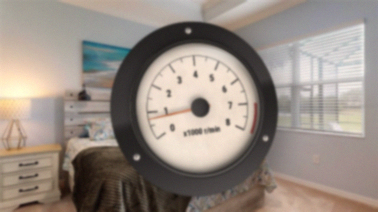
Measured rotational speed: 750 rpm
